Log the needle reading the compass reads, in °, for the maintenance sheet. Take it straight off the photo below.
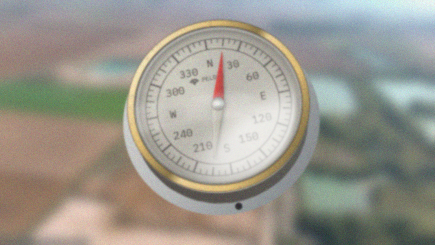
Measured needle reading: 15 °
